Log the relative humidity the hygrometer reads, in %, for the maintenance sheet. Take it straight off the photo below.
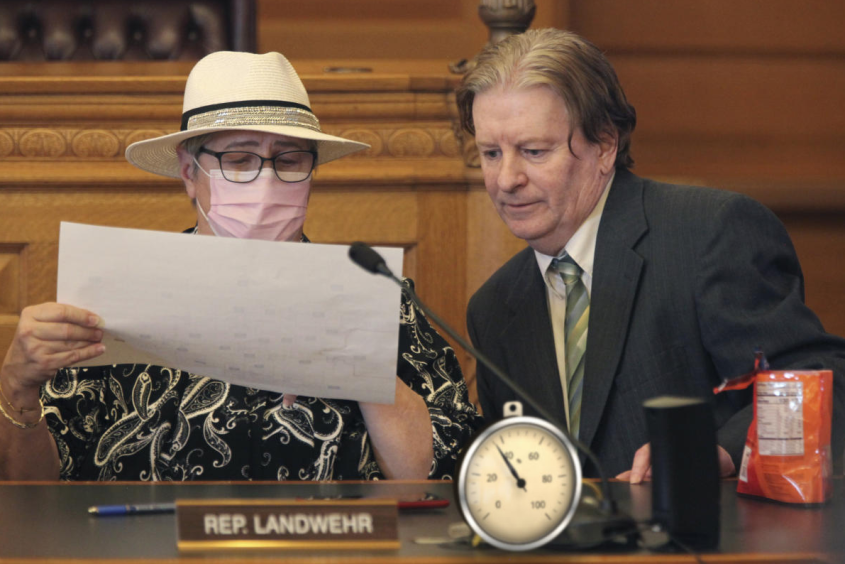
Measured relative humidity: 36 %
